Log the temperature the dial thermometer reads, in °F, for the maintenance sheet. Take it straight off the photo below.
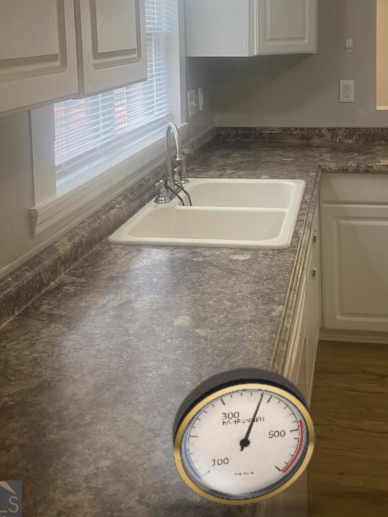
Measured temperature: 380 °F
